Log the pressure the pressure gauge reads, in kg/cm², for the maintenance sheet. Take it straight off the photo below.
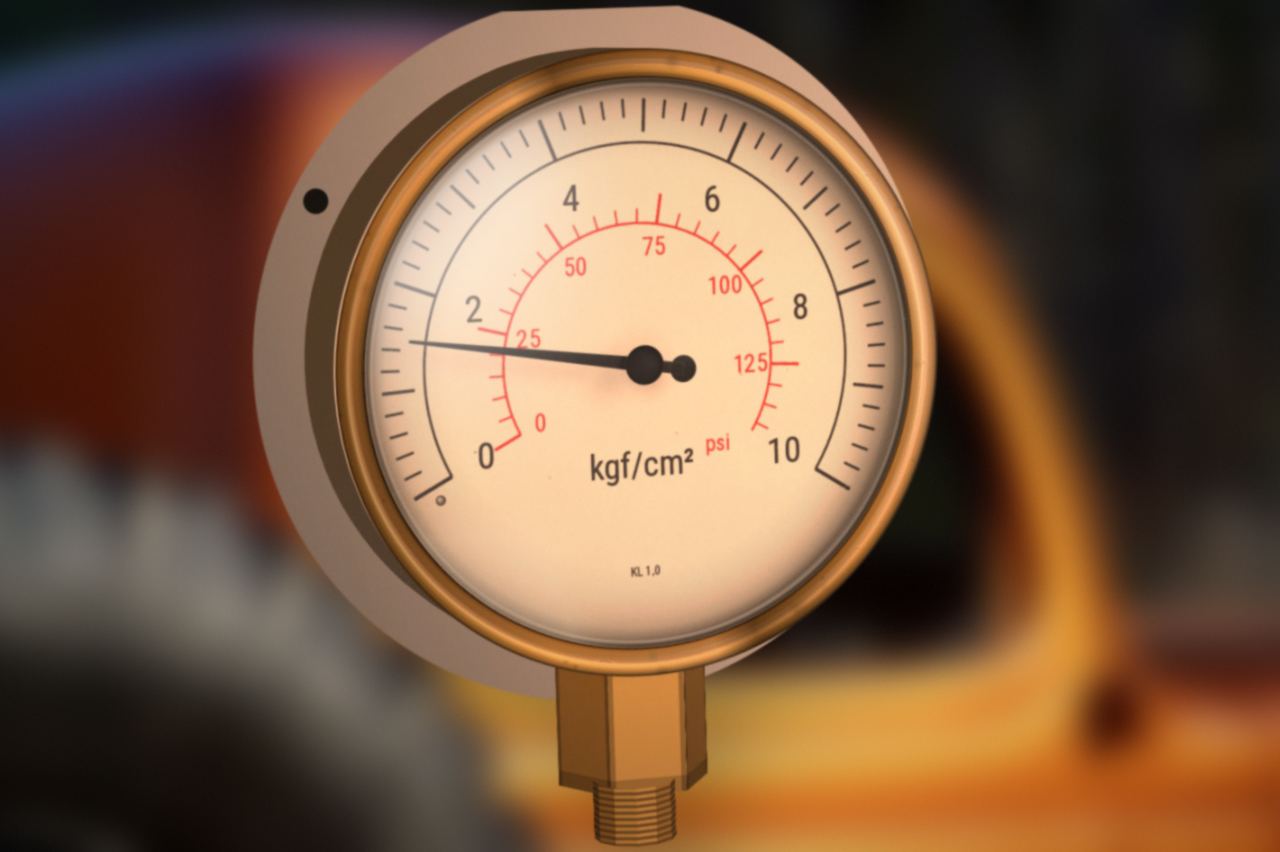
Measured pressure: 1.5 kg/cm²
